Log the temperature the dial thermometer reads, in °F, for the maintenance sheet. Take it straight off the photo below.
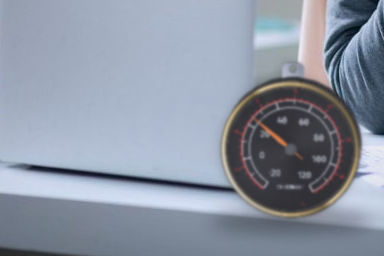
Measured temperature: 25 °F
